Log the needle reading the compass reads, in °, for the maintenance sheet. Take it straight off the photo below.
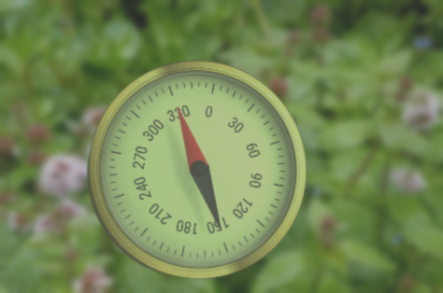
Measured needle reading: 330 °
